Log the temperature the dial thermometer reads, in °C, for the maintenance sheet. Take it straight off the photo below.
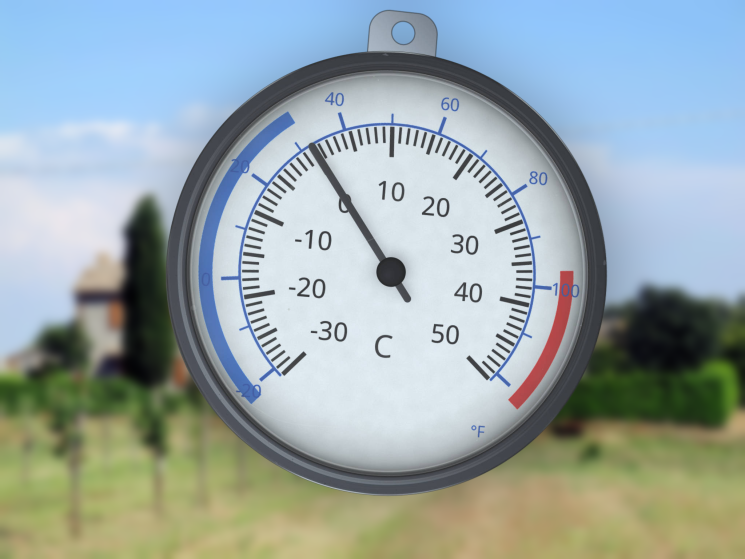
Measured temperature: 0 °C
